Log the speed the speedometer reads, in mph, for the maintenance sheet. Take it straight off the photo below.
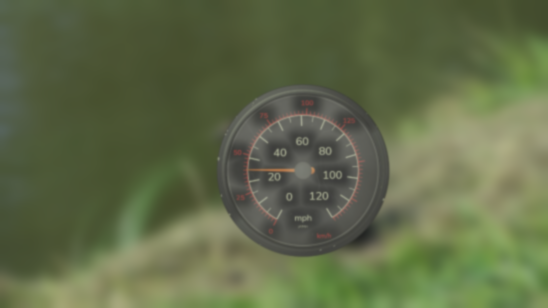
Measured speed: 25 mph
